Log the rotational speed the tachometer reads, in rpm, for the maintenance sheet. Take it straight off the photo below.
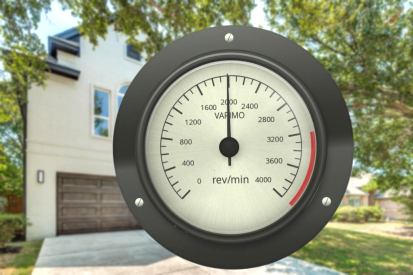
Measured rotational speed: 2000 rpm
